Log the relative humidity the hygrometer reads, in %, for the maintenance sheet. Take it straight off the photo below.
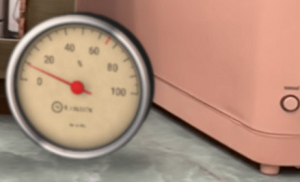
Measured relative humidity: 10 %
